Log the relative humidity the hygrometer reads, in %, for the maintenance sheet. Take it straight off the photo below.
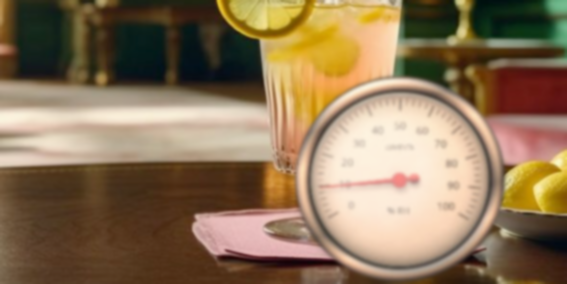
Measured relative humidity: 10 %
